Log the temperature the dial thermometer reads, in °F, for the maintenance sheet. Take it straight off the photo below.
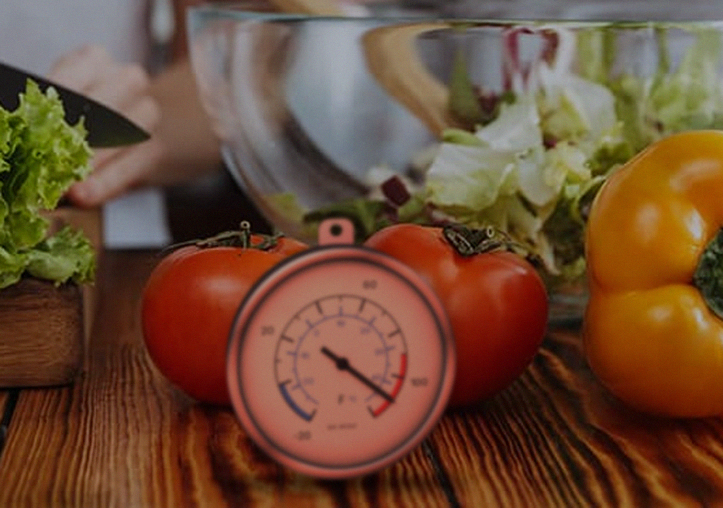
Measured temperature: 110 °F
